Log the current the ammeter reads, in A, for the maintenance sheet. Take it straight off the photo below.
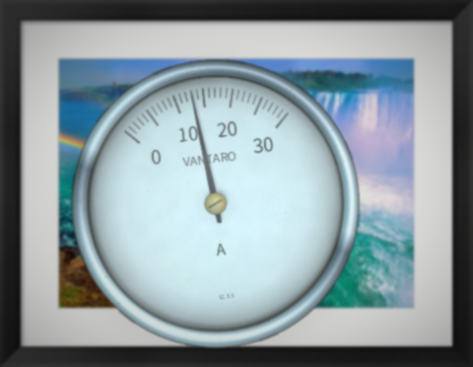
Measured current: 13 A
